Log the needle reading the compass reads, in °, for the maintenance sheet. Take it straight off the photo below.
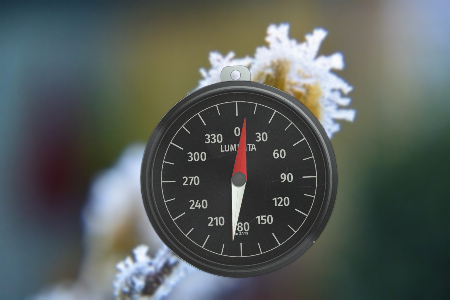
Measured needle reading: 7.5 °
